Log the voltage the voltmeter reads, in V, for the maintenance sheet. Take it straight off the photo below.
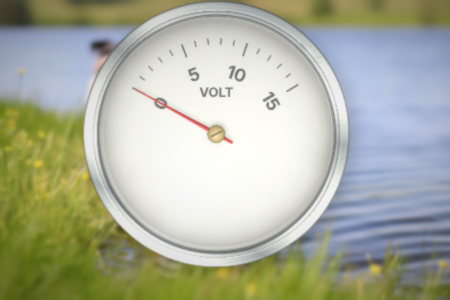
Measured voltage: 0 V
